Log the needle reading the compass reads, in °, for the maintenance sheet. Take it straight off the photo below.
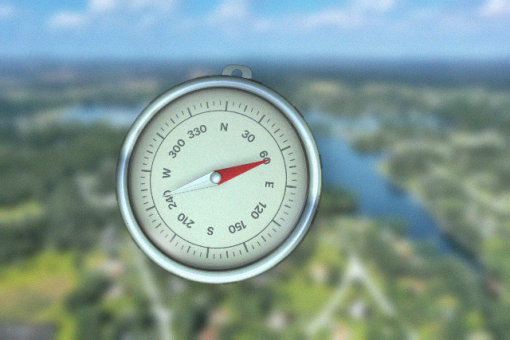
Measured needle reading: 65 °
